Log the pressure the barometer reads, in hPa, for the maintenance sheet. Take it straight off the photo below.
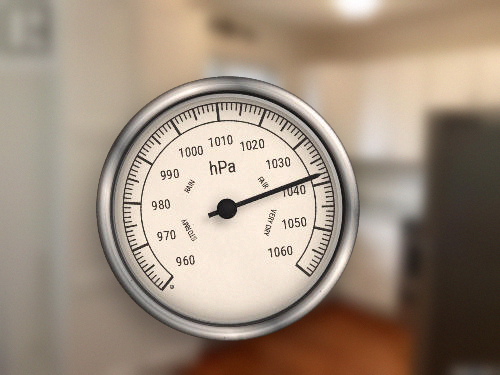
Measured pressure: 1038 hPa
